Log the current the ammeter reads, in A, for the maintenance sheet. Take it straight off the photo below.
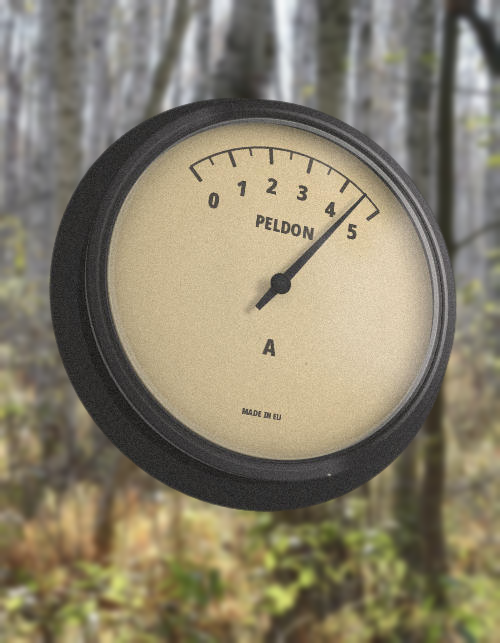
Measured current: 4.5 A
